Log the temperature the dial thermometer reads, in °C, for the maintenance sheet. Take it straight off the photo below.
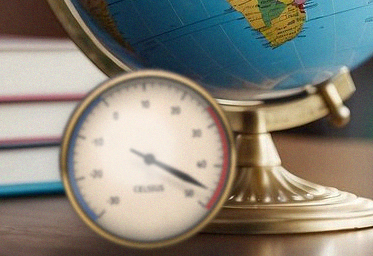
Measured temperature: 46 °C
